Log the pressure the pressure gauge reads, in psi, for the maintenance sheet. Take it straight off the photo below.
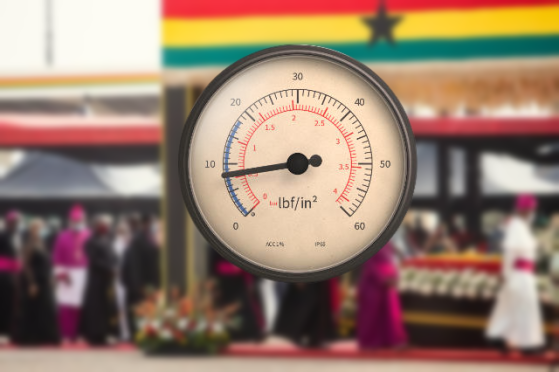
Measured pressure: 8 psi
